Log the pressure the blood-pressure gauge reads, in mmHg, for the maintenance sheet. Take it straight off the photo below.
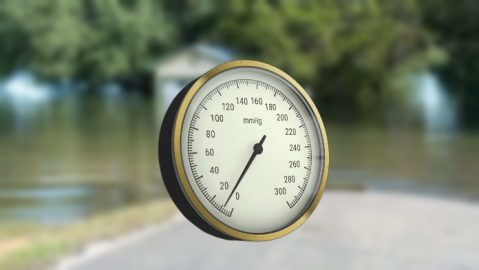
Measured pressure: 10 mmHg
